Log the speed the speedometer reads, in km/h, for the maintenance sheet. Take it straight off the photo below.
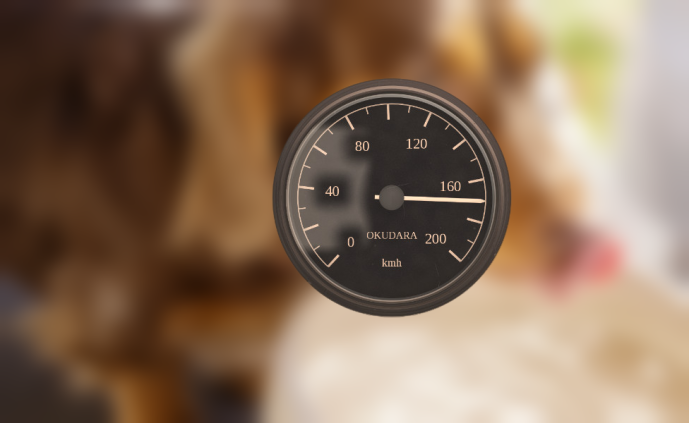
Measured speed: 170 km/h
